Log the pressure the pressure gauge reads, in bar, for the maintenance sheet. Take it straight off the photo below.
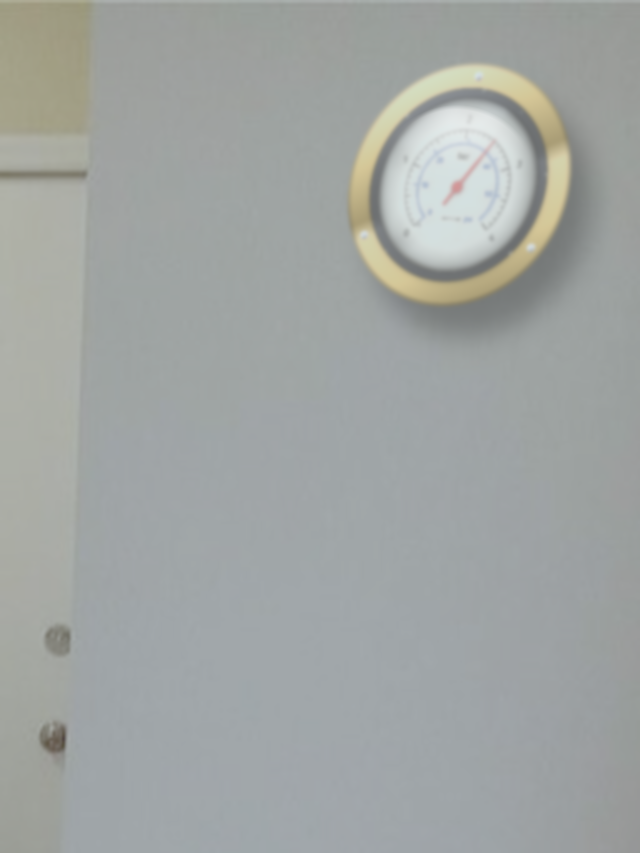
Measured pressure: 2.5 bar
